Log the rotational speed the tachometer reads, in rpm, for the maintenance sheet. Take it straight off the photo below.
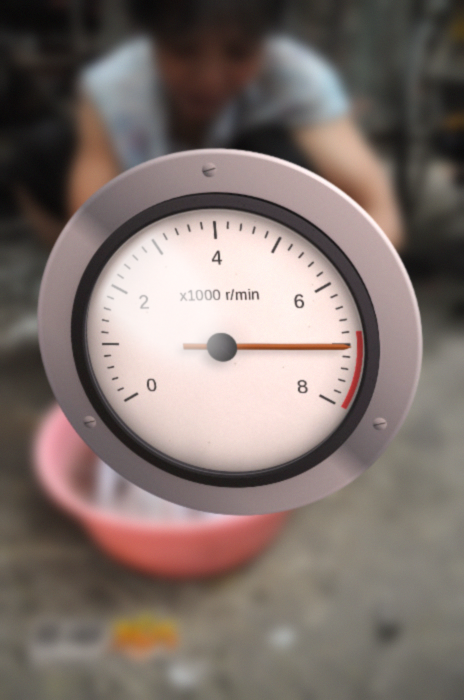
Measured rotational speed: 7000 rpm
